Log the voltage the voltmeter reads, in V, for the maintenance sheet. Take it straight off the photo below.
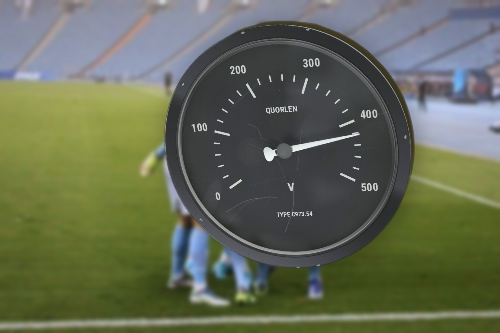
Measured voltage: 420 V
